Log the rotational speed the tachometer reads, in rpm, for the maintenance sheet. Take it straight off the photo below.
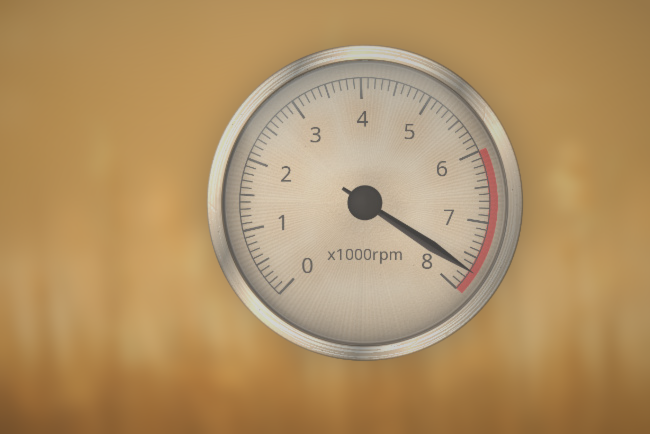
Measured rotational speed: 7700 rpm
